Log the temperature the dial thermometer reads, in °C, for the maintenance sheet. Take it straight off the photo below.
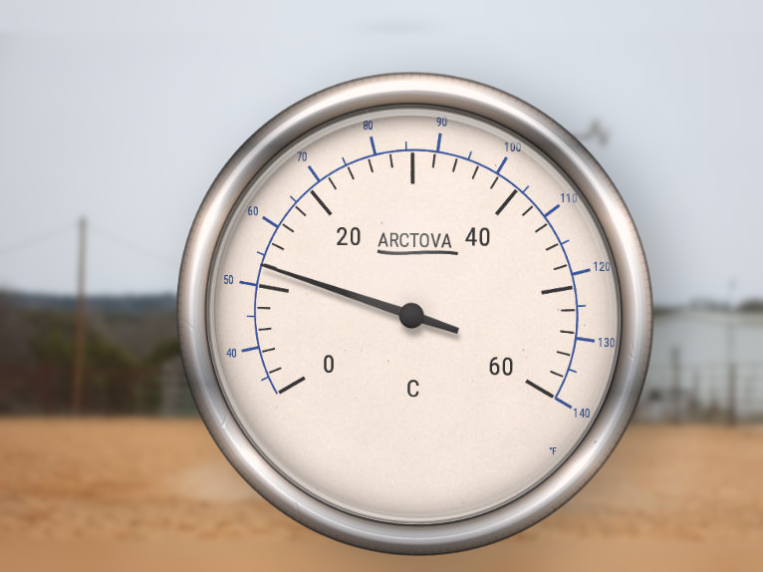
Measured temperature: 12 °C
